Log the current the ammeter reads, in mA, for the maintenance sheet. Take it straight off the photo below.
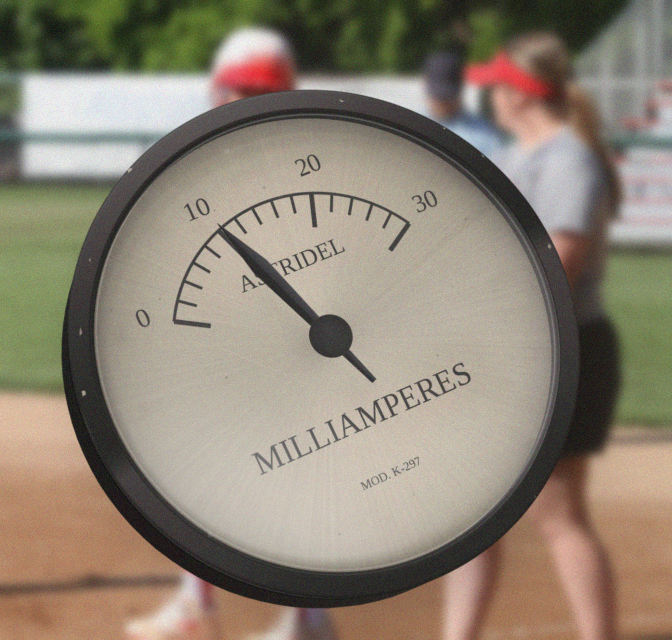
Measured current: 10 mA
